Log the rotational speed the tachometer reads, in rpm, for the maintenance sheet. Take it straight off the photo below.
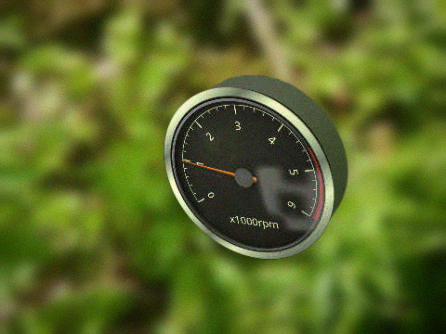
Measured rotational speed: 1000 rpm
